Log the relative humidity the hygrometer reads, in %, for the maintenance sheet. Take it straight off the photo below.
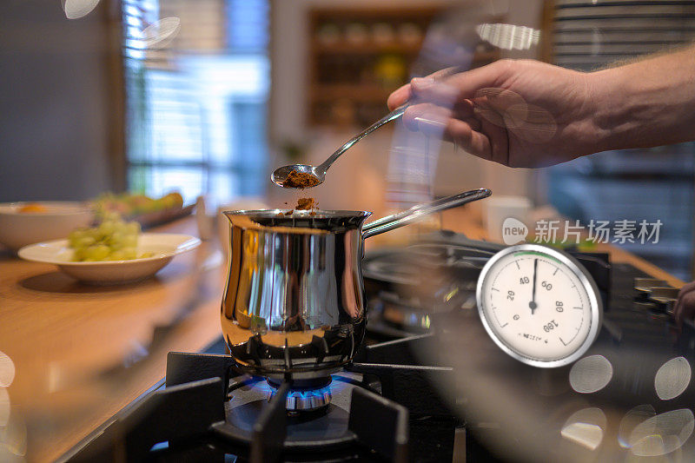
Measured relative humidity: 50 %
